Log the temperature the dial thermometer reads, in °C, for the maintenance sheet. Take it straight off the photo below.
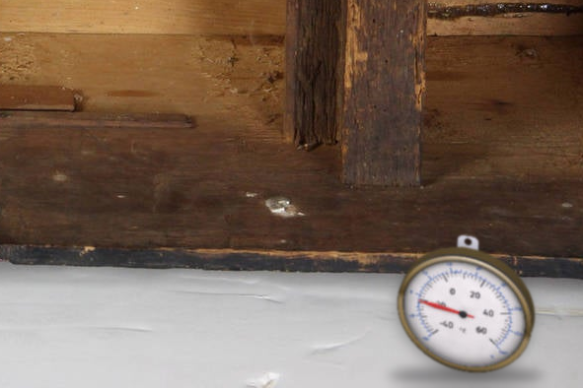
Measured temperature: -20 °C
